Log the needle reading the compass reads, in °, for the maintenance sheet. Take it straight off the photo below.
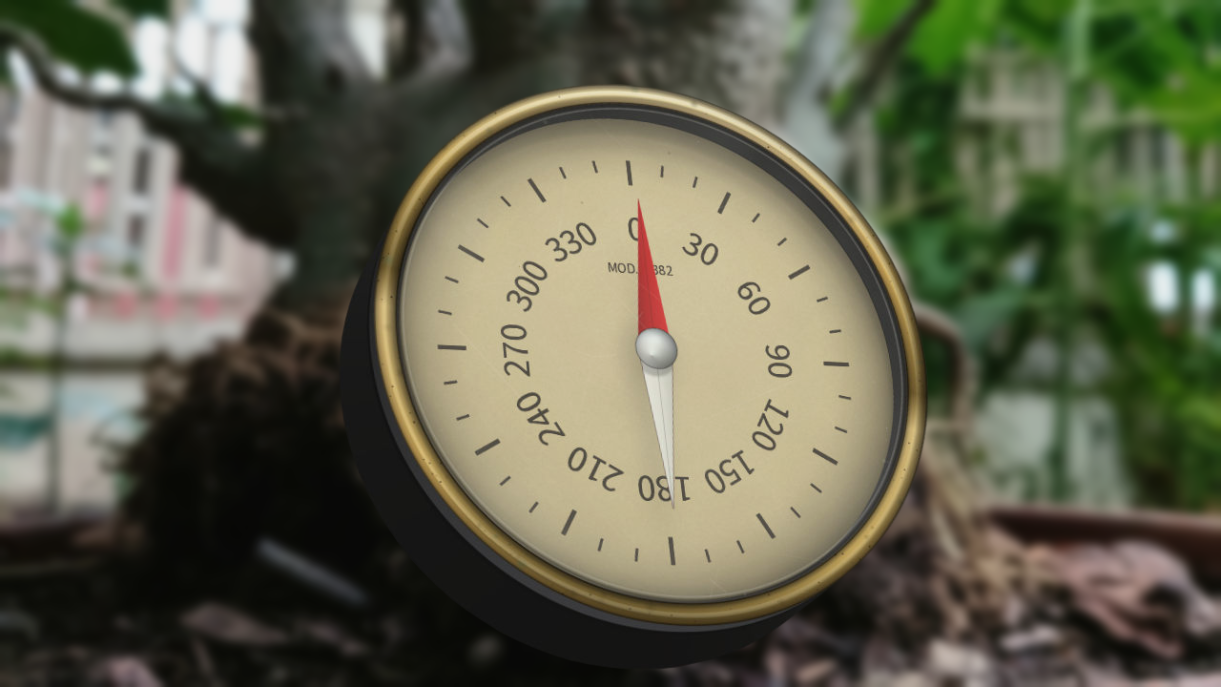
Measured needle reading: 0 °
